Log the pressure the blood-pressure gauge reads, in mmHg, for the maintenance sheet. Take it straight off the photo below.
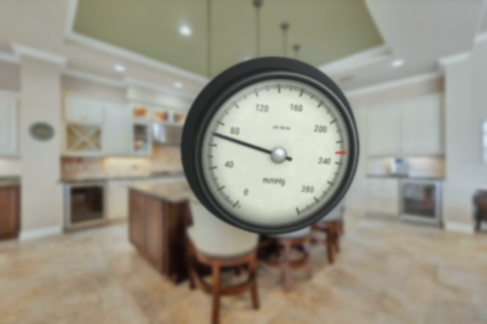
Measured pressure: 70 mmHg
